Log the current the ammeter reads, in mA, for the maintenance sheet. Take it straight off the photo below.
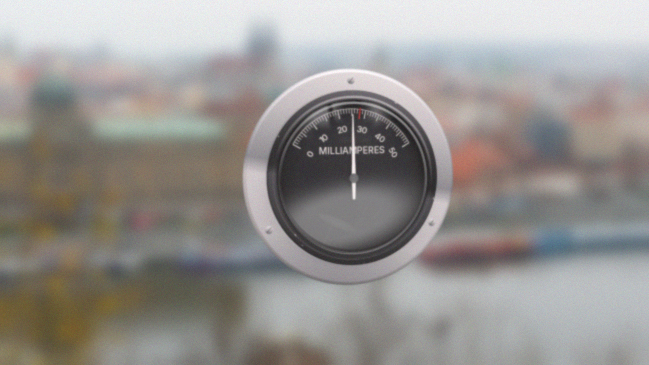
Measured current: 25 mA
